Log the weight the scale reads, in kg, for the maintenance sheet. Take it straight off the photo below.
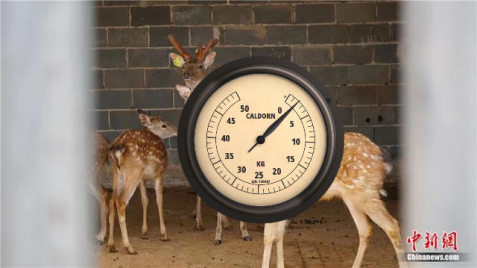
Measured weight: 2 kg
